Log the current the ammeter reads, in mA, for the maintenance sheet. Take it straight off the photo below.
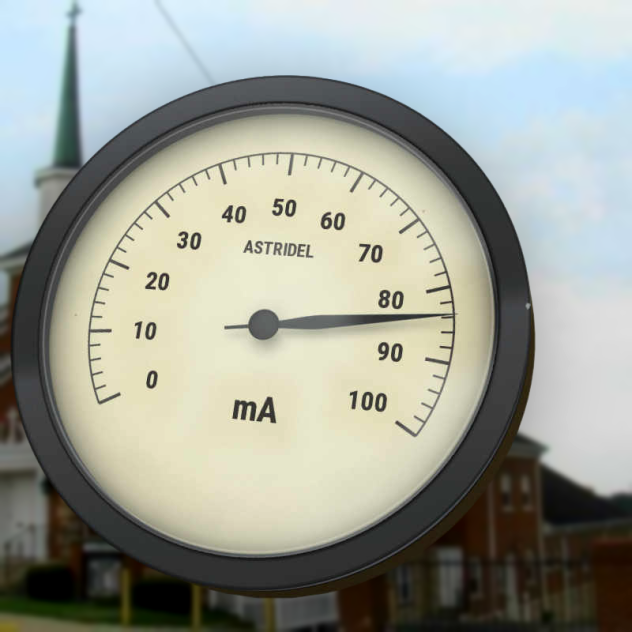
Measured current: 84 mA
